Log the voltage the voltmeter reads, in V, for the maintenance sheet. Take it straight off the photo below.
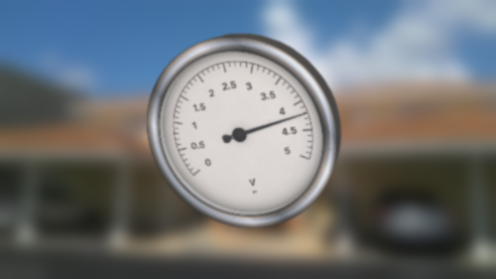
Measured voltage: 4.2 V
